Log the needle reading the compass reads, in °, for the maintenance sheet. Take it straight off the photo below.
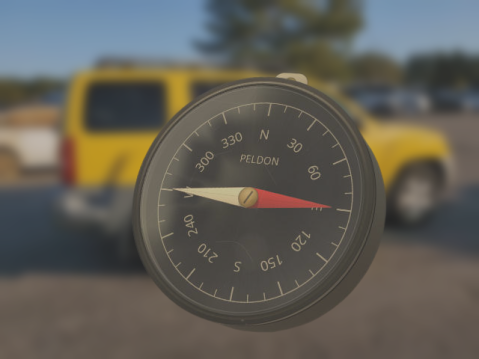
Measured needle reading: 90 °
